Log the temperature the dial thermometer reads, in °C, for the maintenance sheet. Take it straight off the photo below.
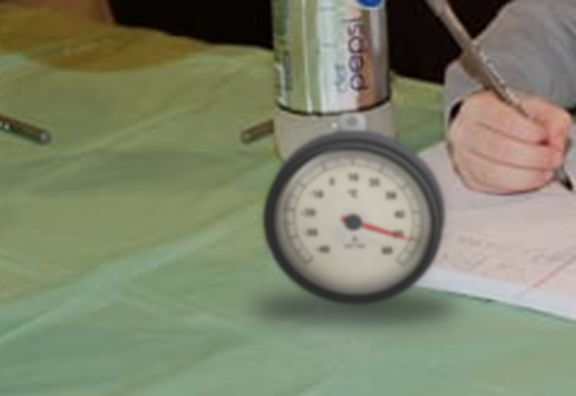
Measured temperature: 50 °C
